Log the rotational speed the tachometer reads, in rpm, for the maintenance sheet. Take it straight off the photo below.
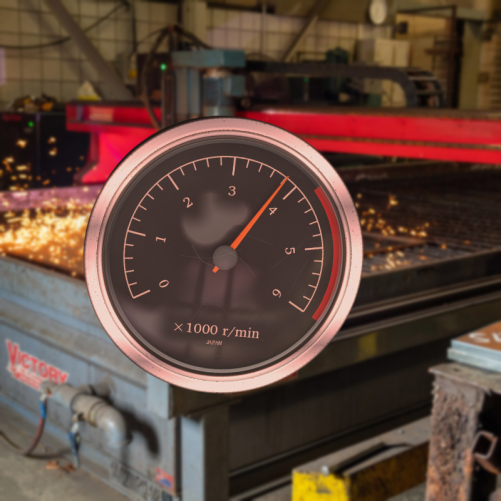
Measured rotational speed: 3800 rpm
